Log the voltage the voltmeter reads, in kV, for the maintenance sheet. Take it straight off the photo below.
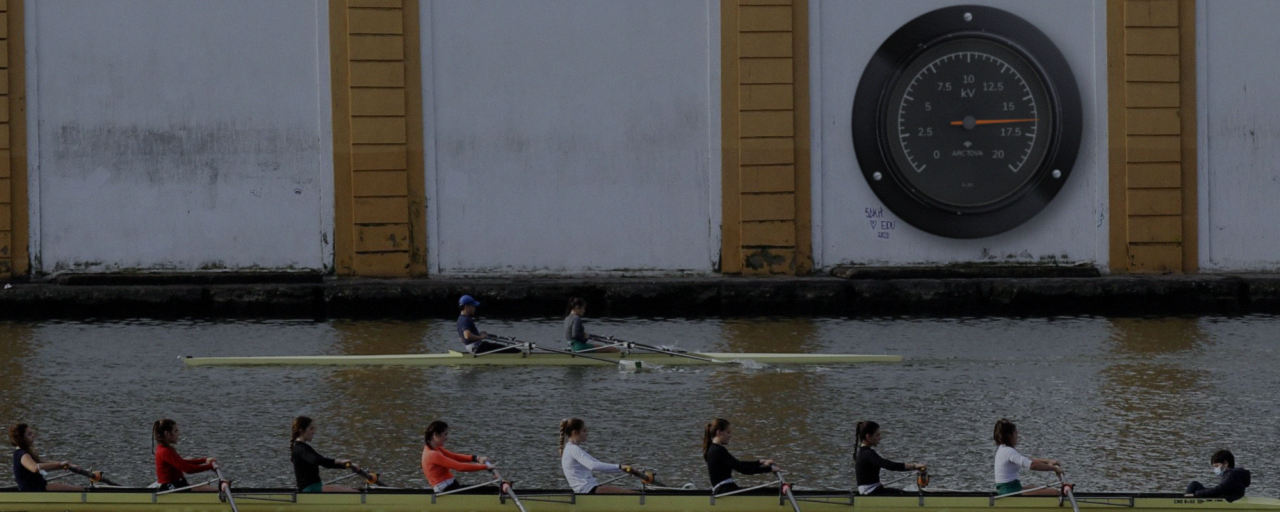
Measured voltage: 16.5 kV
